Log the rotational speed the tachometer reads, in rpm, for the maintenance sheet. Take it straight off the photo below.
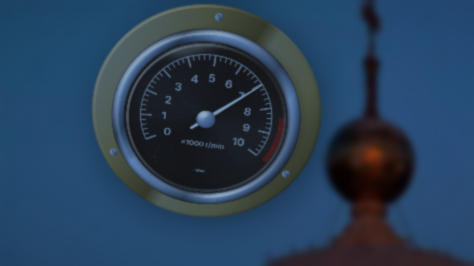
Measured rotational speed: 7000 rpm
